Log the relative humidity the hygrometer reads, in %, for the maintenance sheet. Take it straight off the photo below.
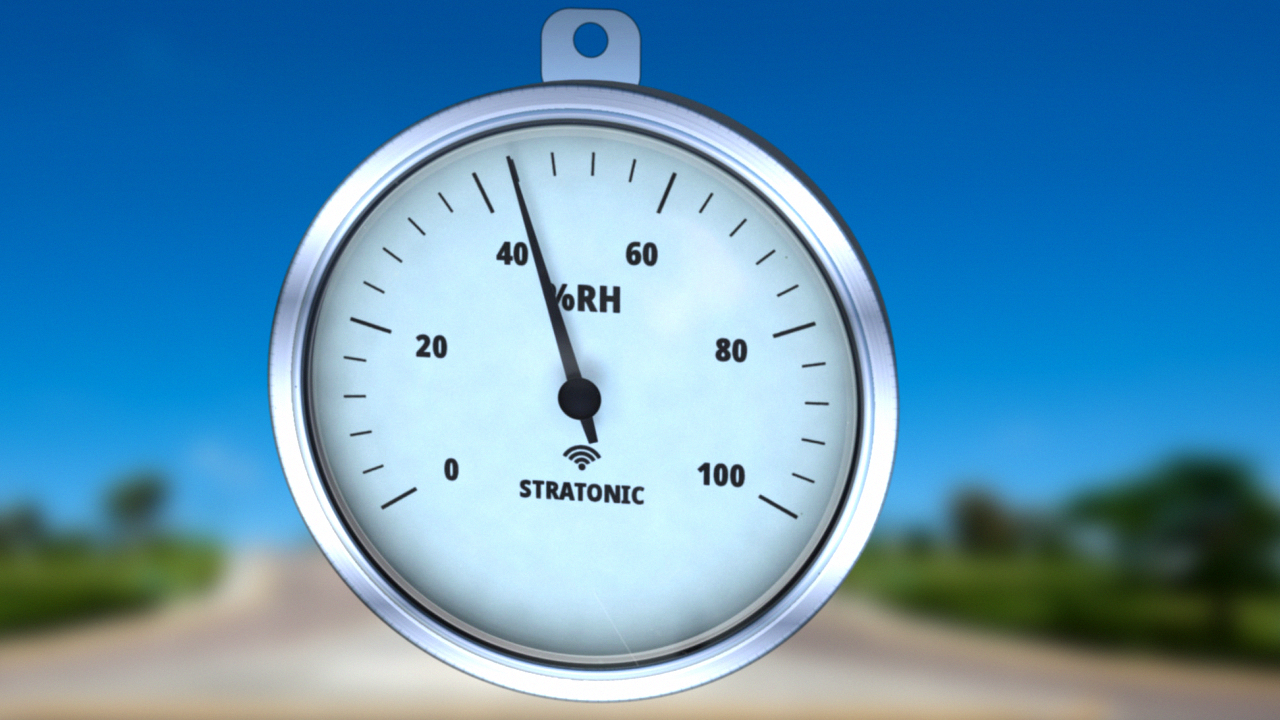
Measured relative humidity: 44 %
